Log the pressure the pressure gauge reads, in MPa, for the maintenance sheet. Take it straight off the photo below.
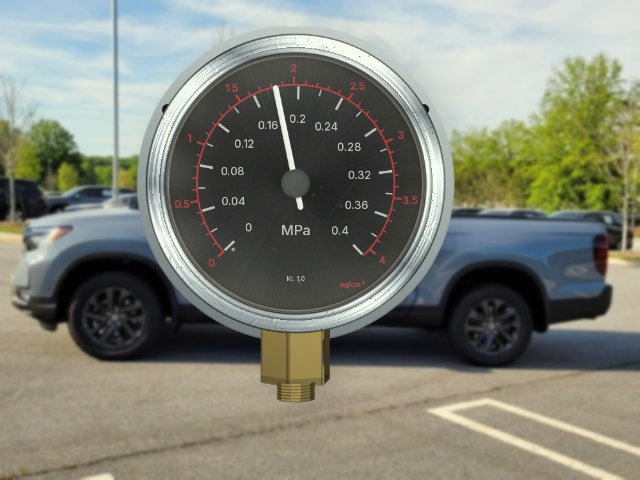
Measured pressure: 0.18 MPa
